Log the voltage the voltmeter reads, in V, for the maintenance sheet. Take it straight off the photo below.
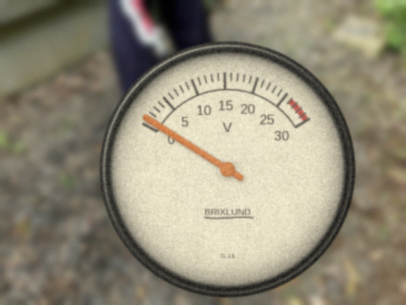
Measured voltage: 1 V
